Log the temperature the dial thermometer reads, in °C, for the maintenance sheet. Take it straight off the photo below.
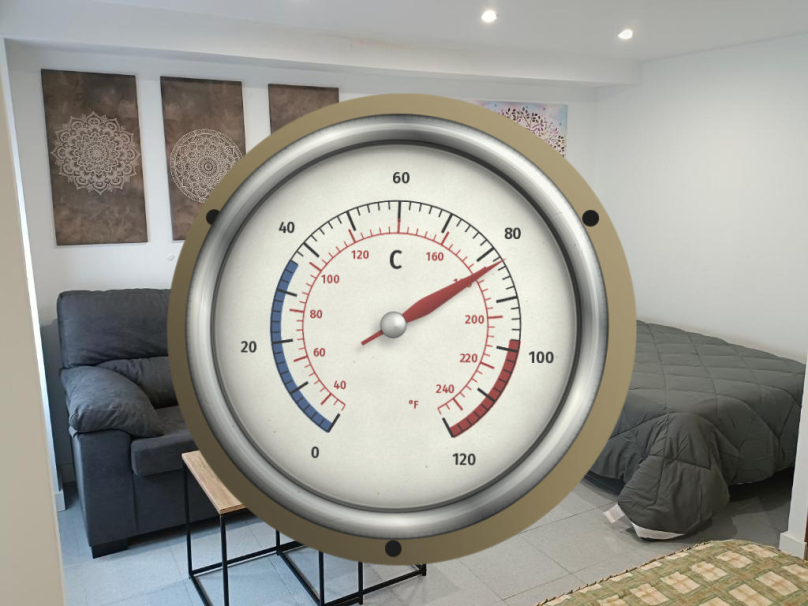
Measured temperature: 83 °C
